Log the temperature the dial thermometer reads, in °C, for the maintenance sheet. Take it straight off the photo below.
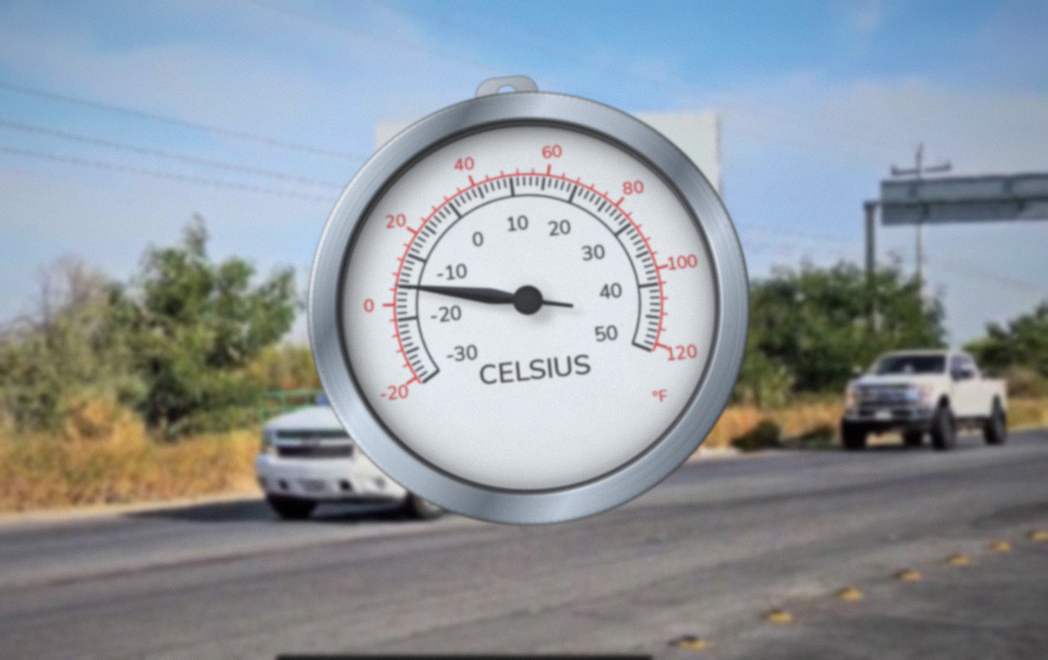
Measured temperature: -15 °C
